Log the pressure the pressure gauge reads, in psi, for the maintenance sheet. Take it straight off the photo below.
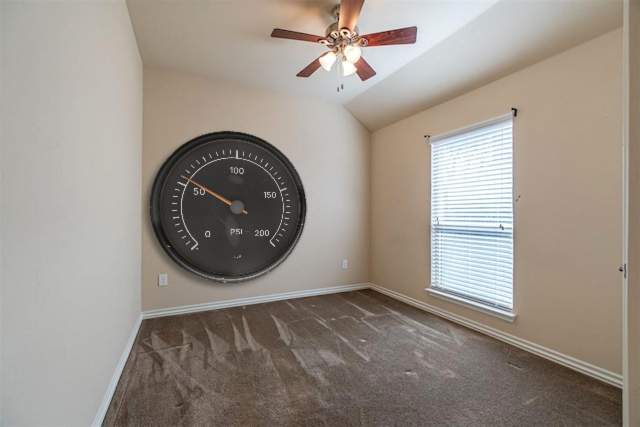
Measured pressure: 55 psi
